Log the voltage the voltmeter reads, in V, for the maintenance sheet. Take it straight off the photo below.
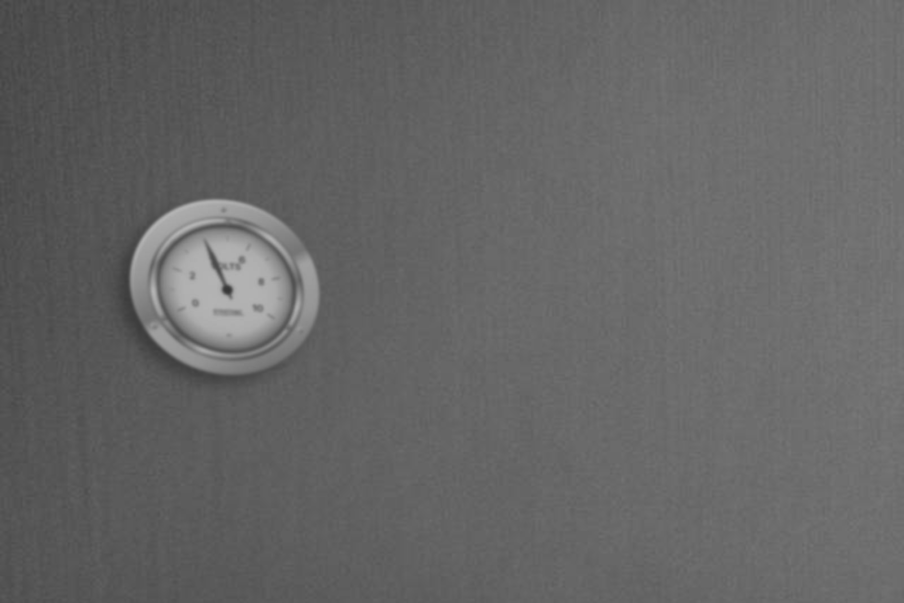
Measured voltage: 4 V
